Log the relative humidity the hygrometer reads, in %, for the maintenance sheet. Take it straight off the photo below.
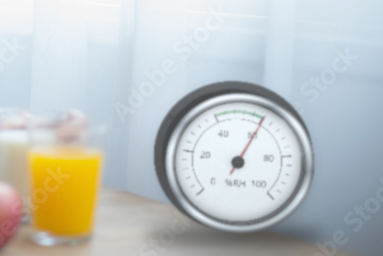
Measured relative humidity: 60 %
